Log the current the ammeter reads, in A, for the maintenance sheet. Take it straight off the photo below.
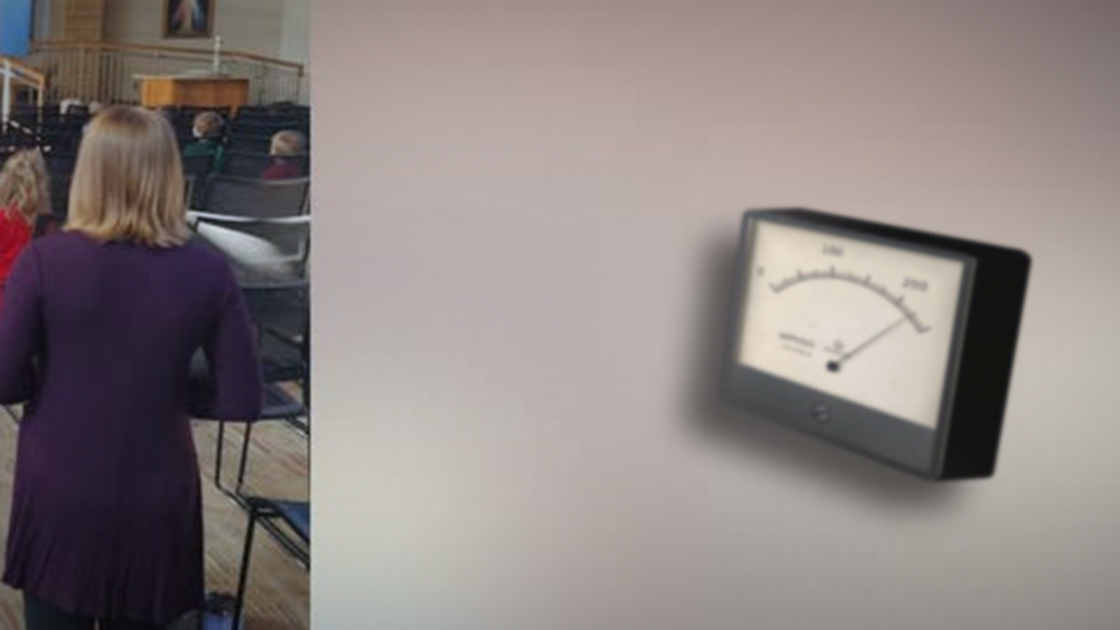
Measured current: 225 A
